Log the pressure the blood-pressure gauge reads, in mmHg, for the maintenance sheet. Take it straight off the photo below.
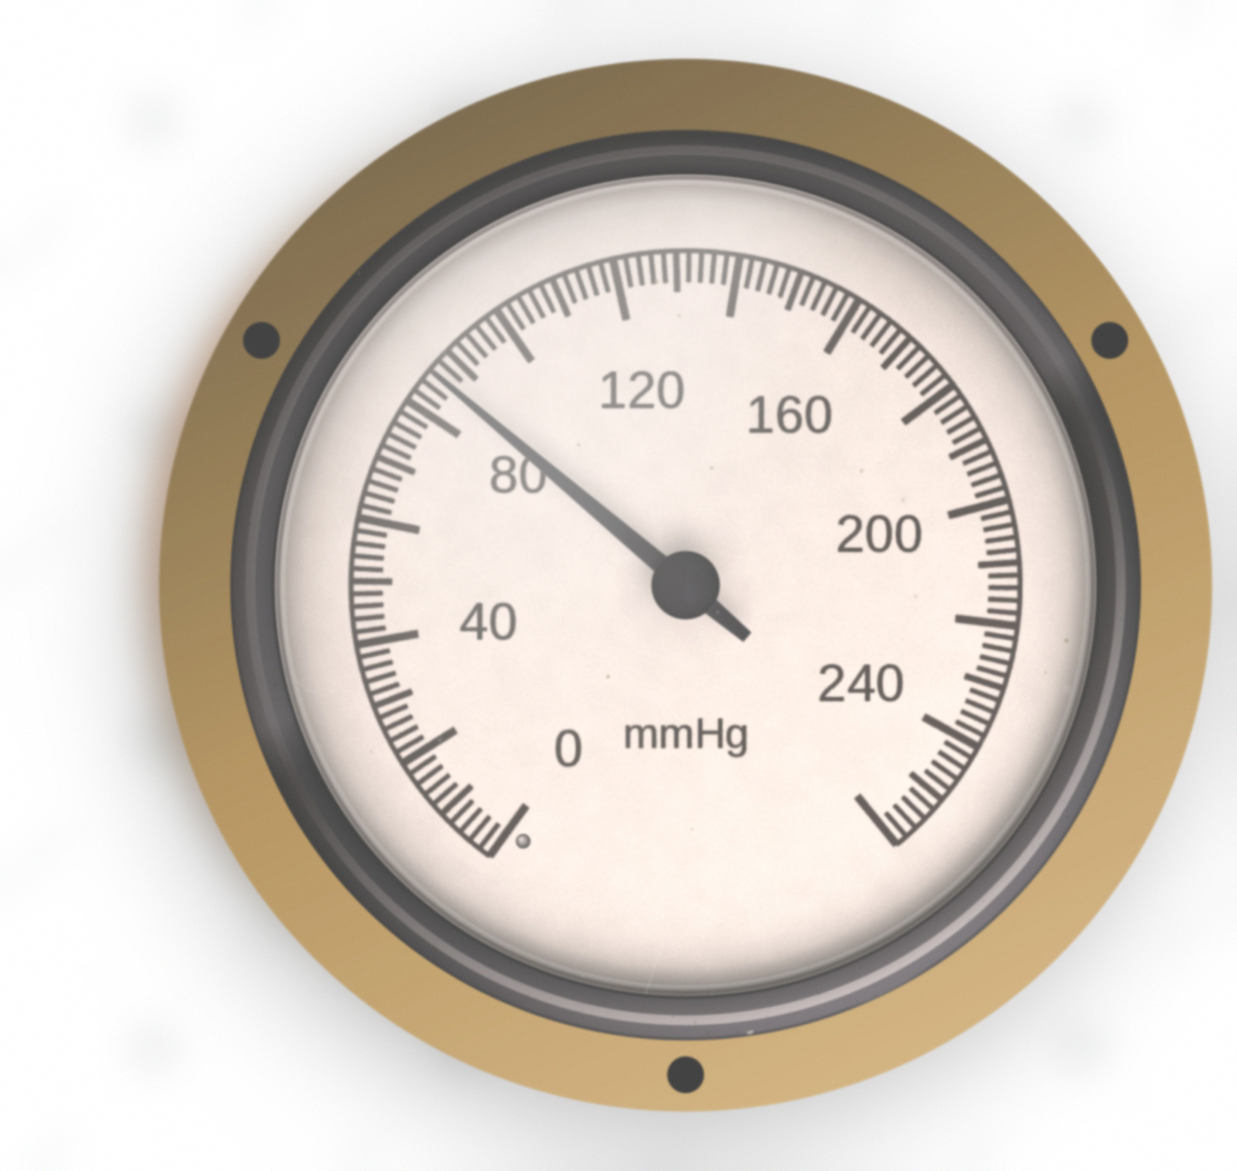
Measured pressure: 86 mmHg
